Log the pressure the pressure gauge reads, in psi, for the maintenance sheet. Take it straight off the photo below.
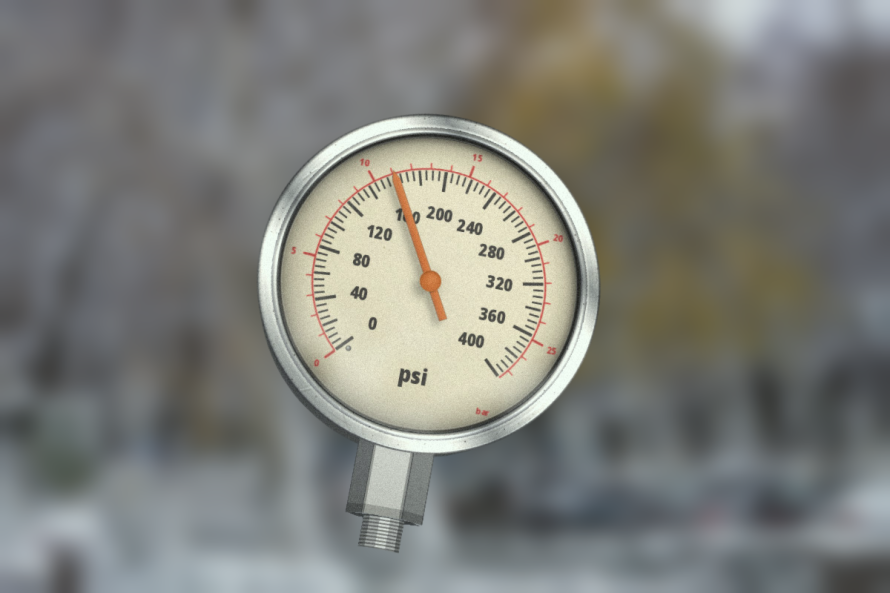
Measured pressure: 160 psi
